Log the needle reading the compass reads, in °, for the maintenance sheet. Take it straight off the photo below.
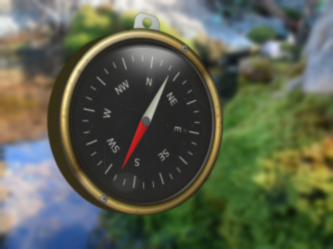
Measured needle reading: 200 °
